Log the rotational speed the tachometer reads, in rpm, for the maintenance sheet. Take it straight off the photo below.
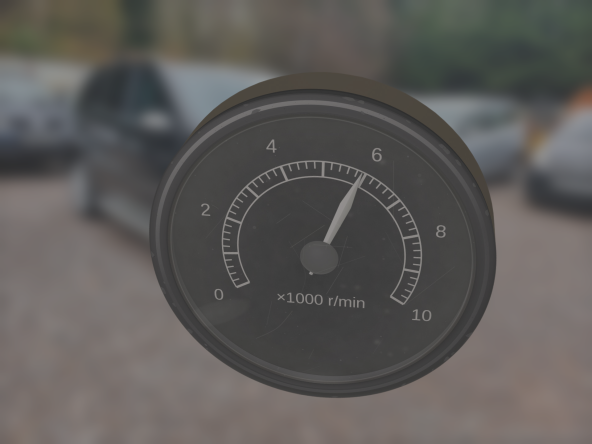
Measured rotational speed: 5900 rpm
